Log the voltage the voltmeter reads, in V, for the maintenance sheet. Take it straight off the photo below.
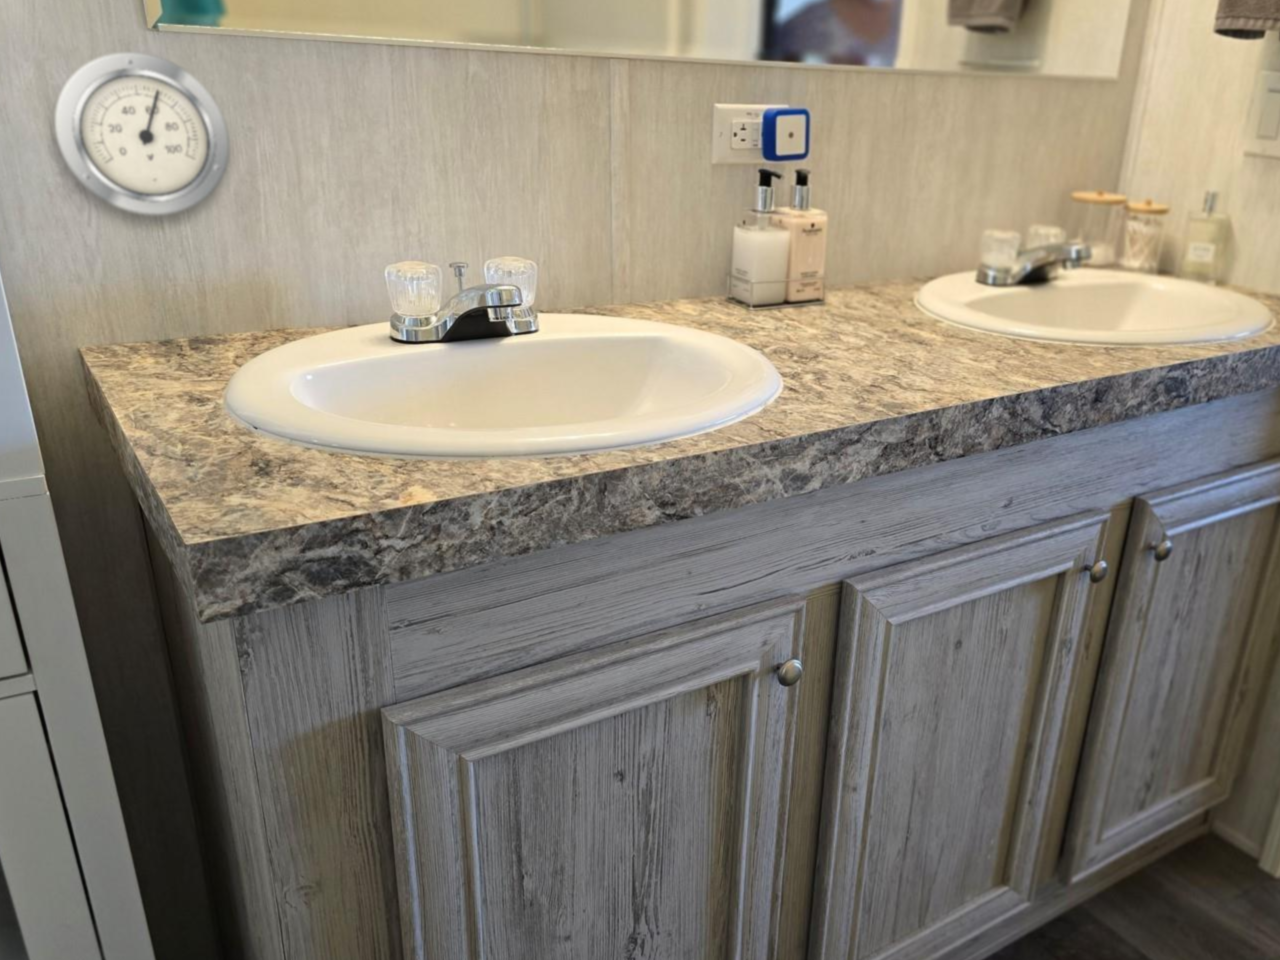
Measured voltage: 60 V
